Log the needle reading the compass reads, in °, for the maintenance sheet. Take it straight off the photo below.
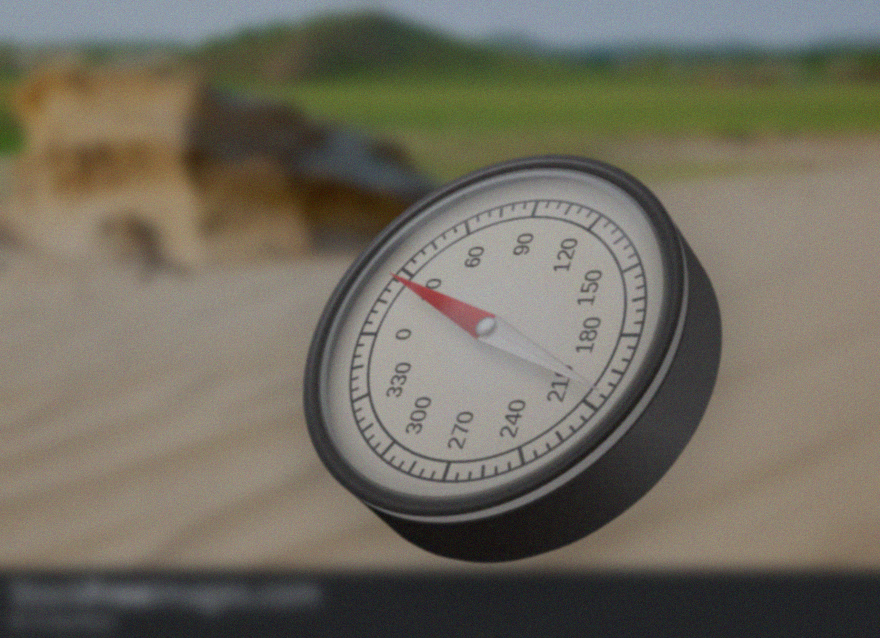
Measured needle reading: 25 °
